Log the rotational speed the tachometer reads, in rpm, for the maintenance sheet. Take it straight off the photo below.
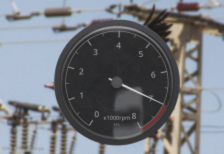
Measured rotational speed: 7000 rpm
